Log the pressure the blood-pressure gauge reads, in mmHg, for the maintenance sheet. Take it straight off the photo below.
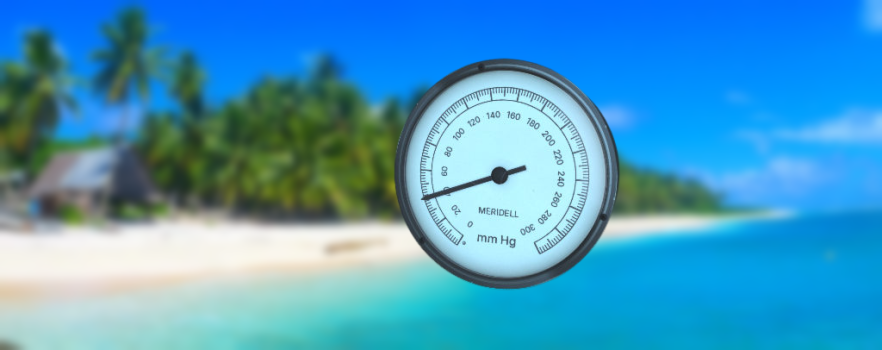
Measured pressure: 40 mmHg
